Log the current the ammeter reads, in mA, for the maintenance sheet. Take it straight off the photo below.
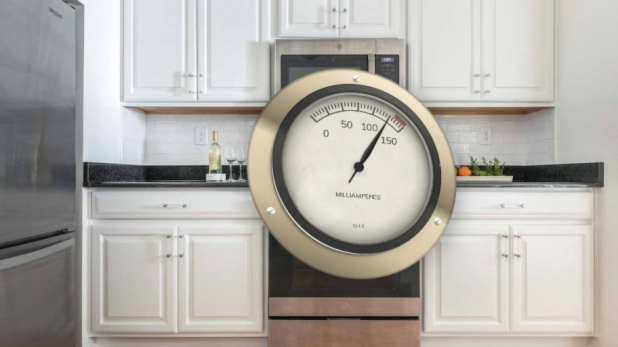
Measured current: 125 mA
